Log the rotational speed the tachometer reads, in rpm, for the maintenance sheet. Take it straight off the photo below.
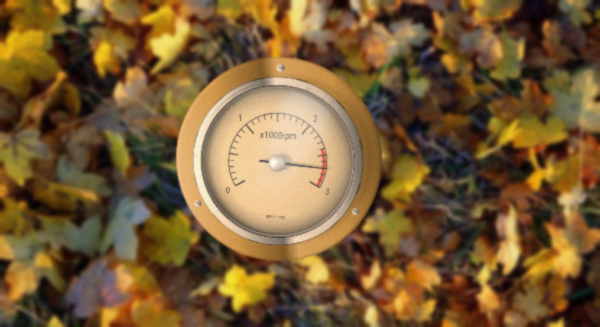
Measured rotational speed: 2700 rpm
